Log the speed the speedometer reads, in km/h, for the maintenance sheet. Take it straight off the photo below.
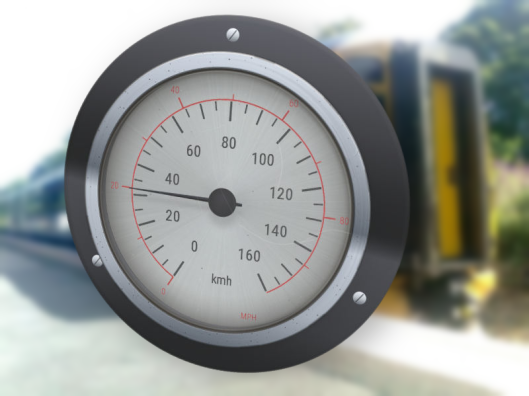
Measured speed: 32.5 km/h
